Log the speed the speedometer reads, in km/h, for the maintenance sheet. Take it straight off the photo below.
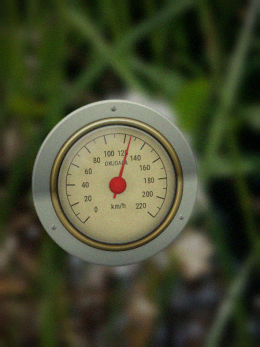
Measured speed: 125 km/h
